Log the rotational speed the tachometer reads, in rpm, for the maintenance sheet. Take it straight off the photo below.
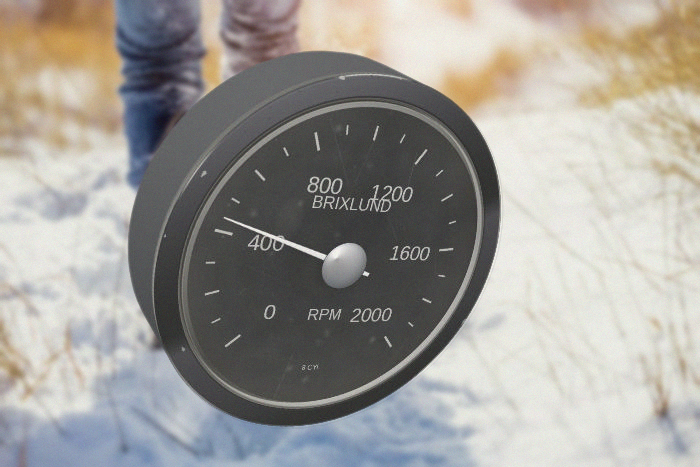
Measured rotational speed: 450 rpm
